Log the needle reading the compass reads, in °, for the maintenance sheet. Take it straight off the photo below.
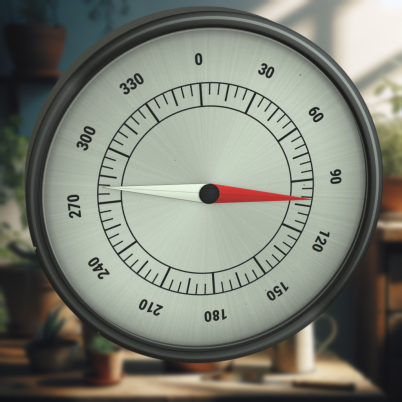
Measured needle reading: 100 °
